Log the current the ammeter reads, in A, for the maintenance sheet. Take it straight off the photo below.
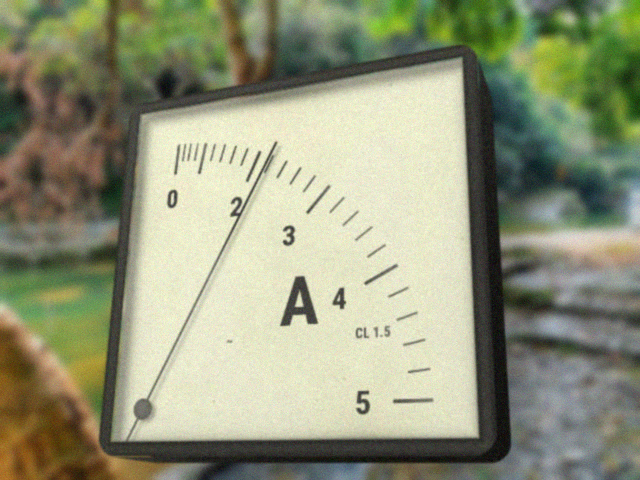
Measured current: 2.2 A
